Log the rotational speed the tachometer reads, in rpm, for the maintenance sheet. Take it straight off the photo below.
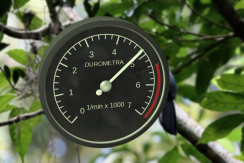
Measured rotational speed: 4800 rpm
